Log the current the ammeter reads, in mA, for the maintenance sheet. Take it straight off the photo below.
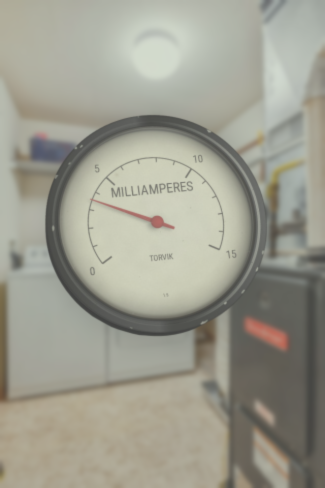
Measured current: 3.5 mA
